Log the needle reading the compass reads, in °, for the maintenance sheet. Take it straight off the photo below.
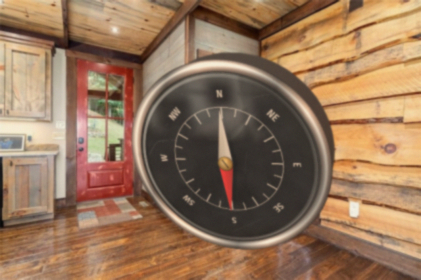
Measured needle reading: 180 °
